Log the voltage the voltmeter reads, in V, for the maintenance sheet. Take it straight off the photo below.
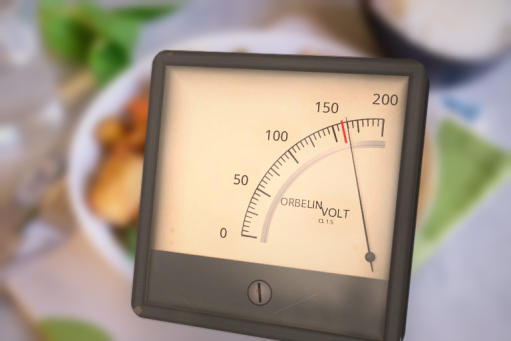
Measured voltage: 165 V
